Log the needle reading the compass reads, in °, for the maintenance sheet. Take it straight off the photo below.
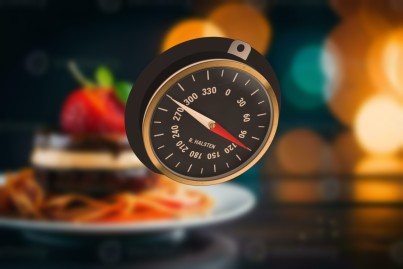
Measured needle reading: 105 °
